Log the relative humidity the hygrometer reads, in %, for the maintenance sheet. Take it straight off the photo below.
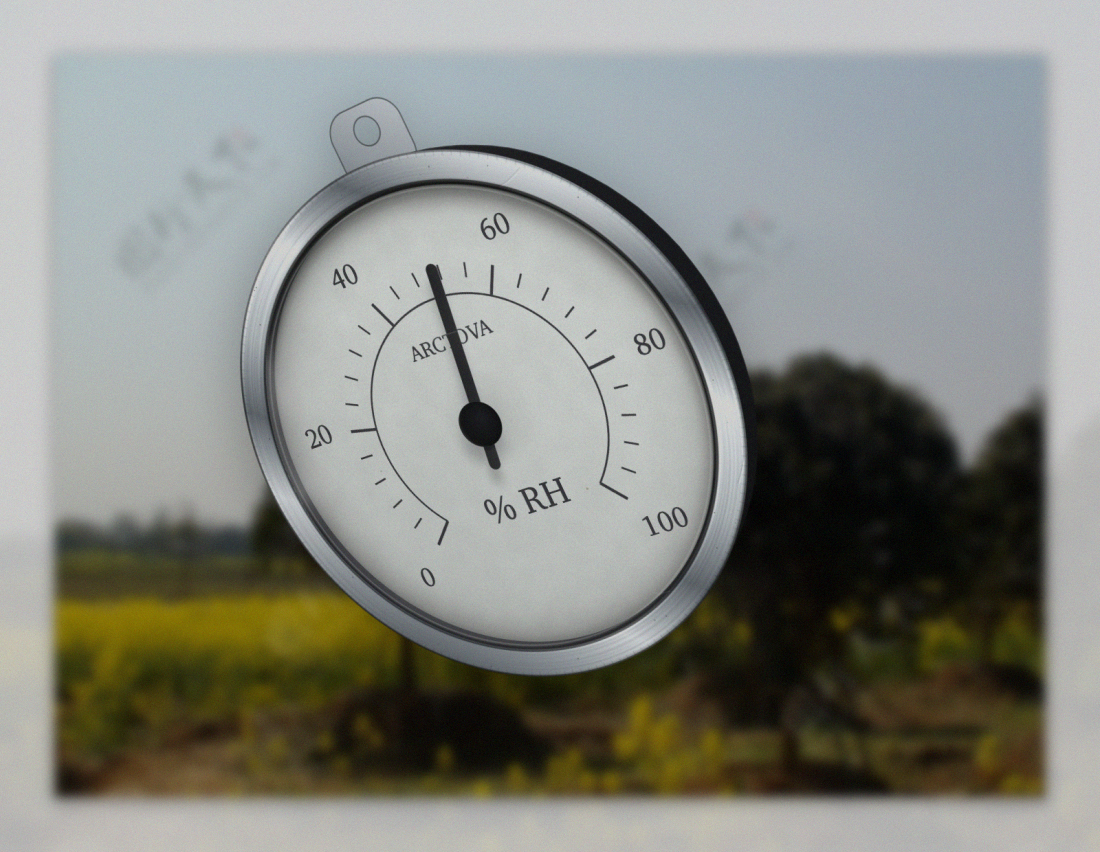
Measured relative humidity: 52 %
